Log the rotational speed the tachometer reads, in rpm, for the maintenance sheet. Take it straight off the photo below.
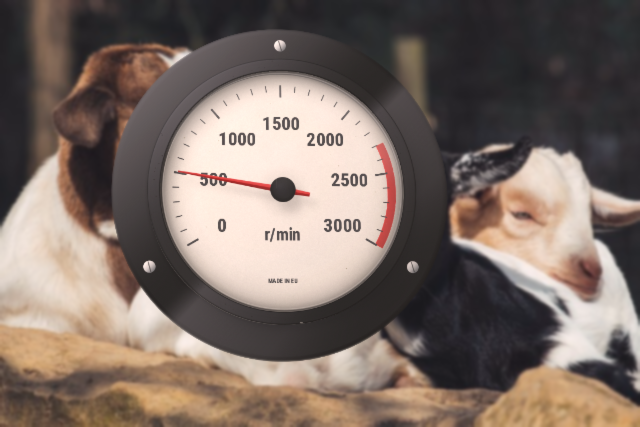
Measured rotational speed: 500 rpm
